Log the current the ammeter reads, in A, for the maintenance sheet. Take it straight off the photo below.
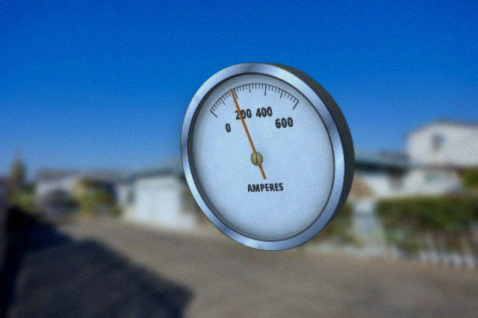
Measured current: 200 A
